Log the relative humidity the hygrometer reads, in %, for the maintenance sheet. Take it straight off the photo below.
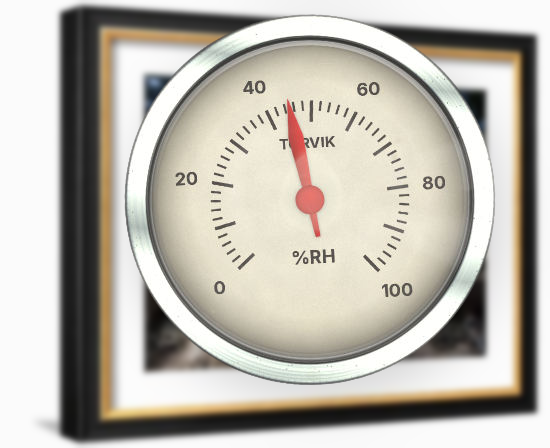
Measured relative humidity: 45 %
